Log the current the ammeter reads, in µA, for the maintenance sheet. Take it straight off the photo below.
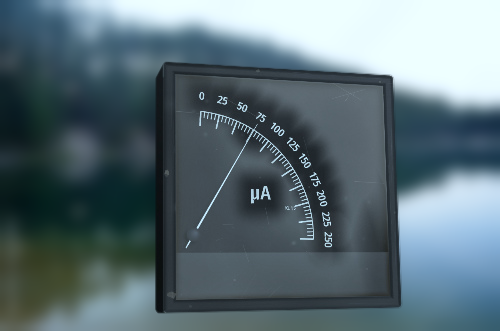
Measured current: 75 µA
